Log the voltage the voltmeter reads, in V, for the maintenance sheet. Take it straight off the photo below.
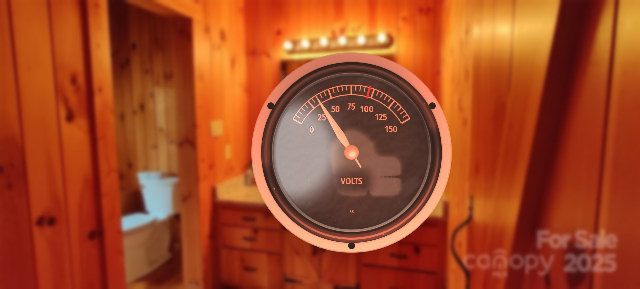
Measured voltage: 35 V
